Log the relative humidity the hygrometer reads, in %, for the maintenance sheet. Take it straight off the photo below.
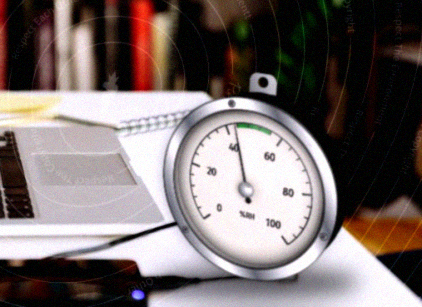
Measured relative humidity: 44 %
